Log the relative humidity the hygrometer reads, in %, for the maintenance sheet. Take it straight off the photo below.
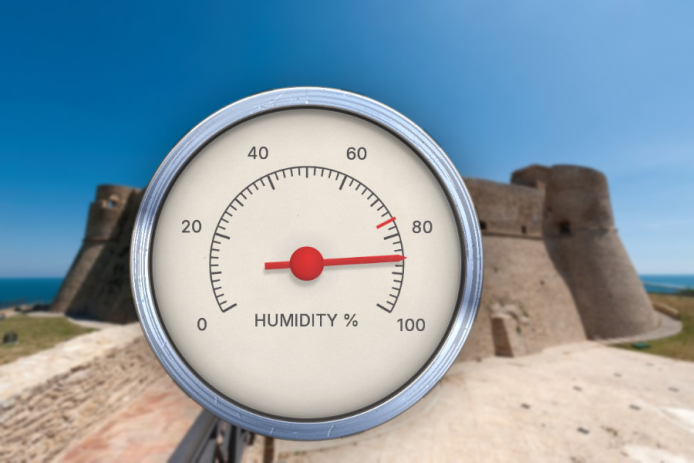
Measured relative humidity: 86 %
